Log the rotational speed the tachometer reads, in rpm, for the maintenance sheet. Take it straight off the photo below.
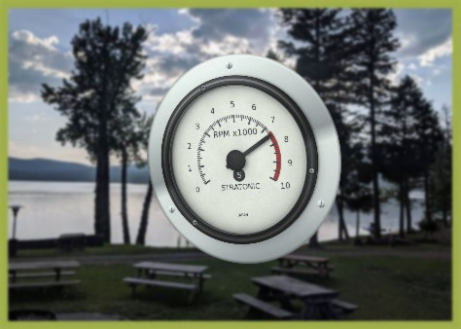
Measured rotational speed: 7500 rpm
